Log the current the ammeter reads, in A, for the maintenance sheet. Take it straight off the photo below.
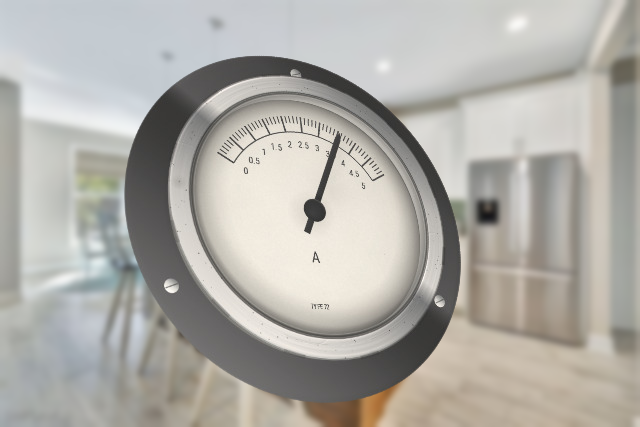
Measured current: 3.5 A
